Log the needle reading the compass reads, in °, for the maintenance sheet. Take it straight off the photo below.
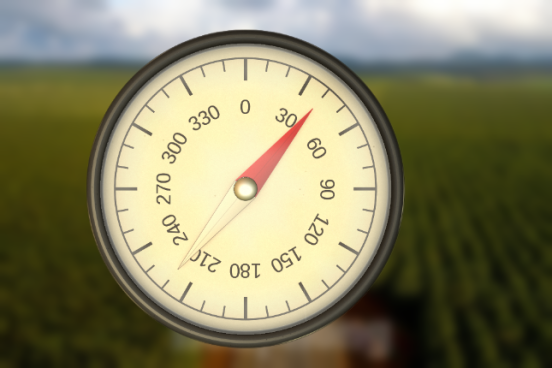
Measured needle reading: 40 °
